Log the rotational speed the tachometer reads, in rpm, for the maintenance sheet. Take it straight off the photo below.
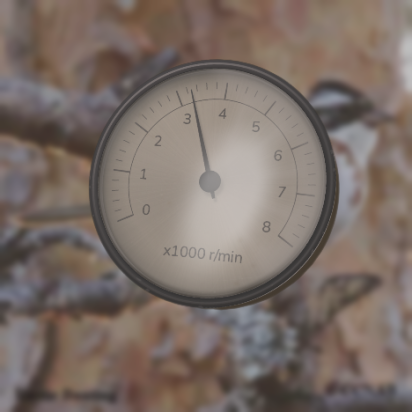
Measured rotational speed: 3300 rpm
